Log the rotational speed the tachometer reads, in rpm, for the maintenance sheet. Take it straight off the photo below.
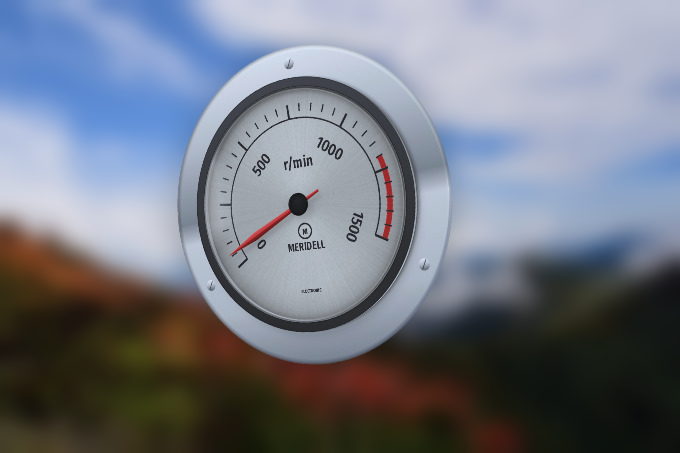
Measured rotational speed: 50 rpm
